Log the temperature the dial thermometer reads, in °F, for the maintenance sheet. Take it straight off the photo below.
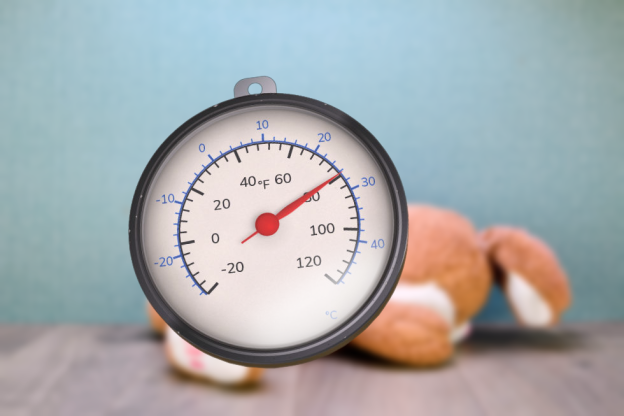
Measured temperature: 80 °F
